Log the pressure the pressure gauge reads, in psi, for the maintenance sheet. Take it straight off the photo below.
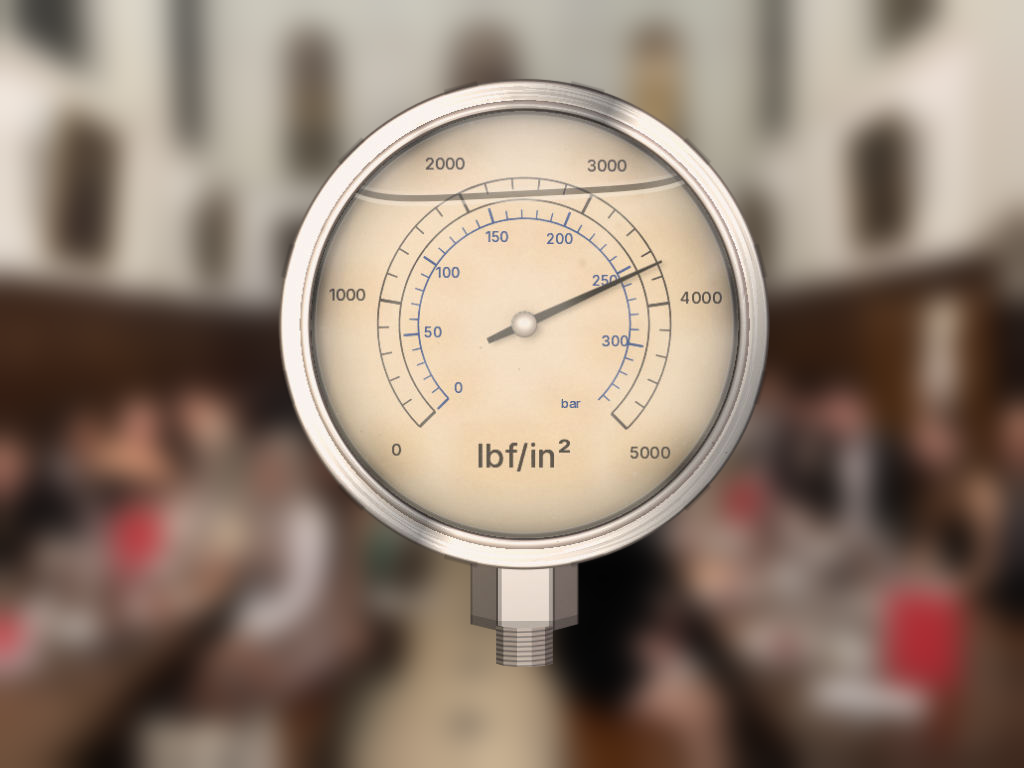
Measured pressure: 3700 psi
